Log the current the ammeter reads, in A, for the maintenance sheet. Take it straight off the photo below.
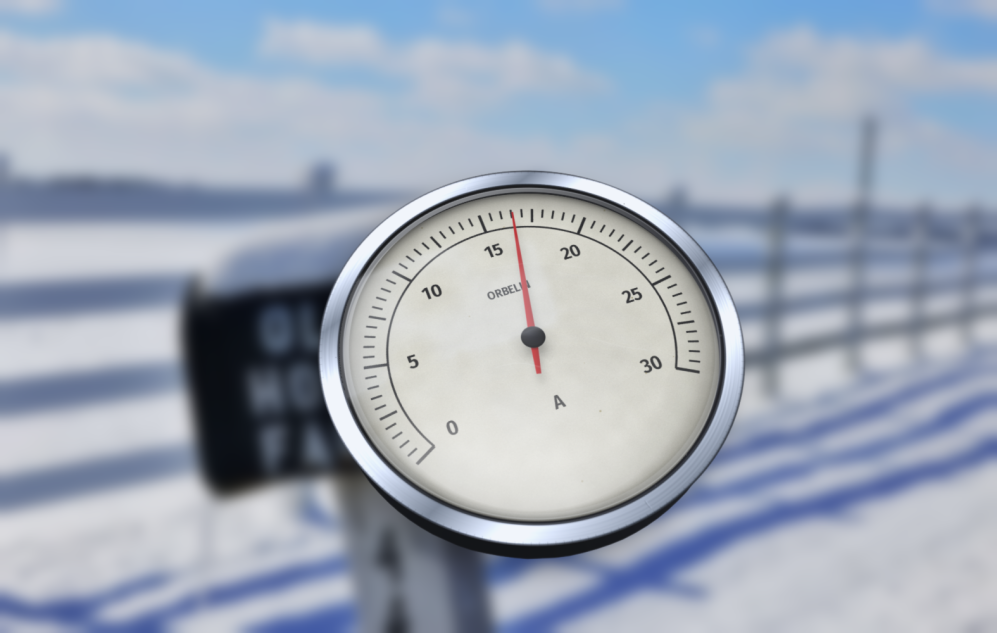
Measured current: 16.5 A
